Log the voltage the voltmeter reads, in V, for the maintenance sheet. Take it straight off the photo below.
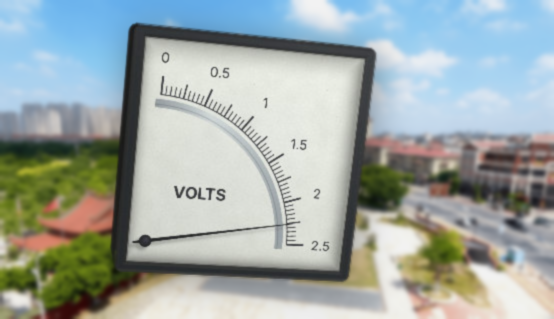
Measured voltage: 2.25 V
